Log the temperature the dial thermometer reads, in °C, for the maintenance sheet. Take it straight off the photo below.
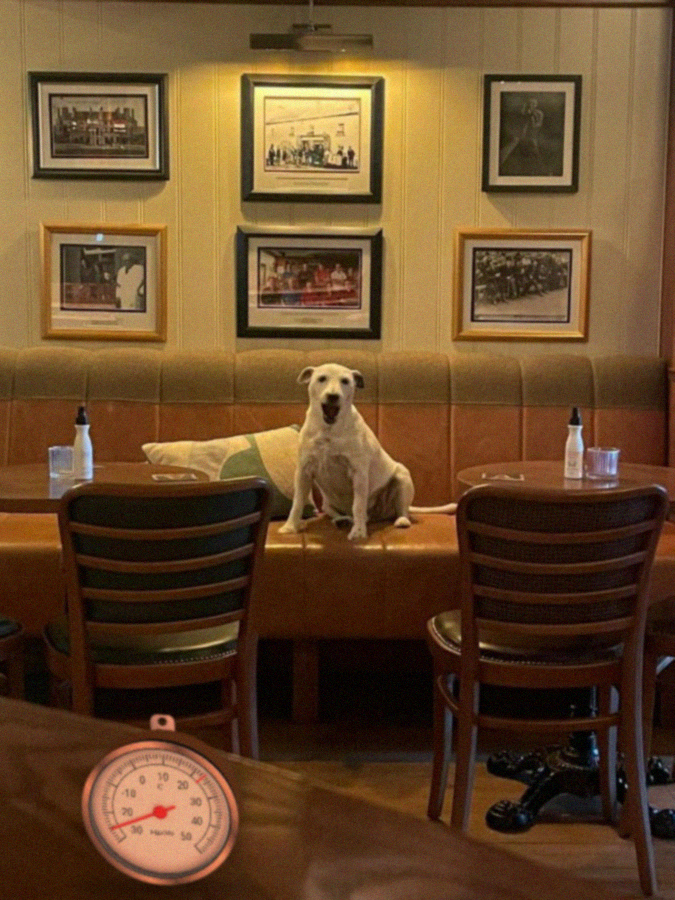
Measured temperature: -25 °C
